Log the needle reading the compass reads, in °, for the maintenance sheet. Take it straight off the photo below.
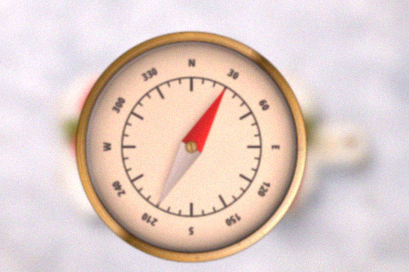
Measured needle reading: 30 °
